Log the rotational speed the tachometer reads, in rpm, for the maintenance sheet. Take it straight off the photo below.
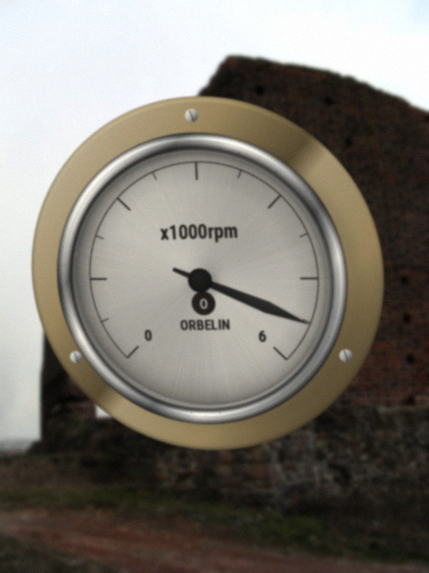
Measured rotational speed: 5500 rpm
